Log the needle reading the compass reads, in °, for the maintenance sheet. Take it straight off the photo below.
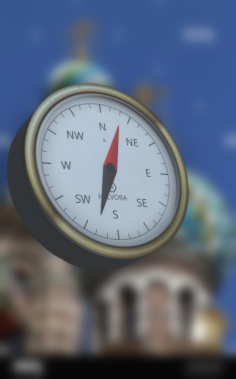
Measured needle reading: 20 °
